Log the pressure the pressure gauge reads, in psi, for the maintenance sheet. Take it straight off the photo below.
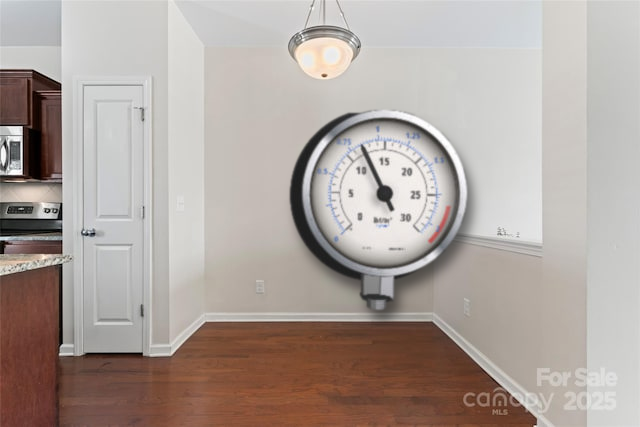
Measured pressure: 12 psi
